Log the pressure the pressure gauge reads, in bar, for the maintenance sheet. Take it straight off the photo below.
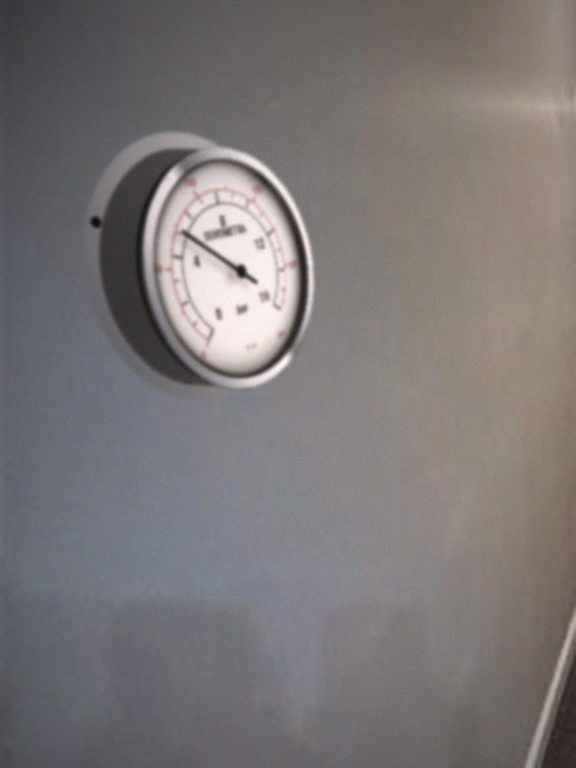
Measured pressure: 5 bar
